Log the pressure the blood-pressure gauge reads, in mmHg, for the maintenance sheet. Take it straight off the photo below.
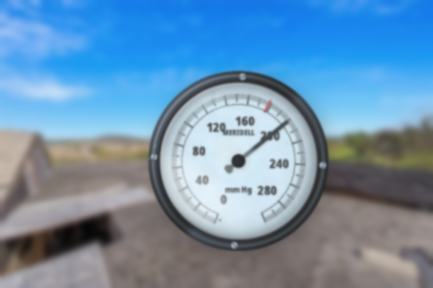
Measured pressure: 200 mmHg
